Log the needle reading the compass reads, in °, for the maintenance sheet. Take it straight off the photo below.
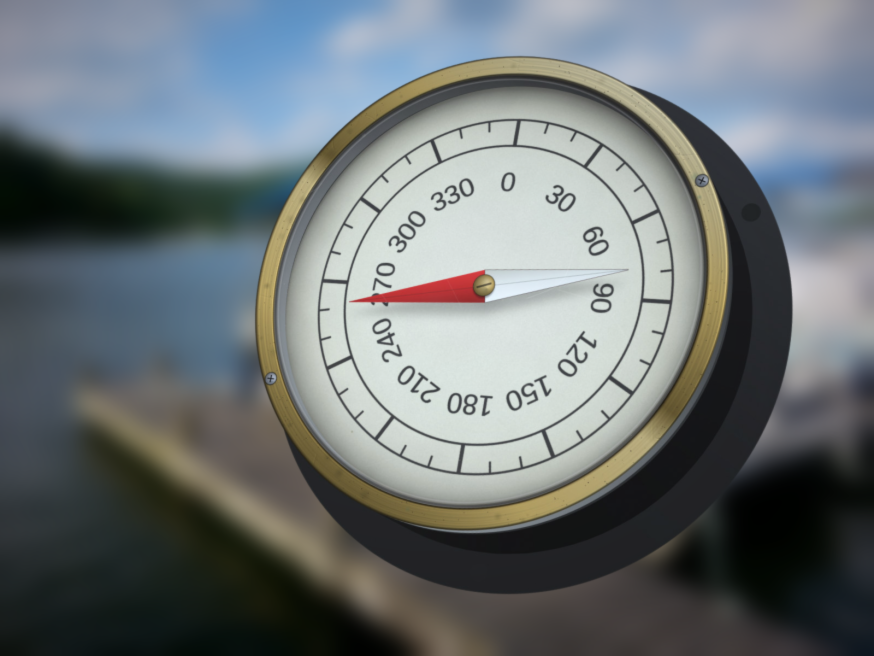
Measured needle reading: 260 °
